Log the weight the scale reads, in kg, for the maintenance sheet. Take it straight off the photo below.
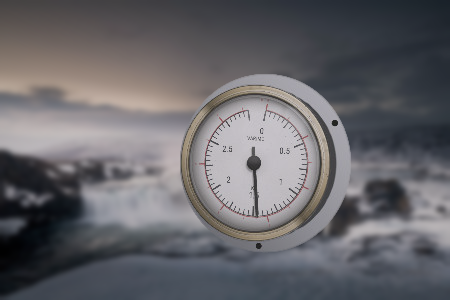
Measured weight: 1.45 kg
